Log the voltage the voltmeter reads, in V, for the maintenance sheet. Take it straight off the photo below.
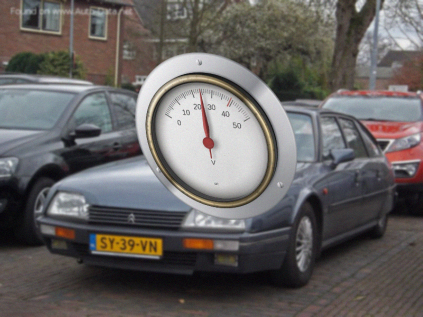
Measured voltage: 25 V
